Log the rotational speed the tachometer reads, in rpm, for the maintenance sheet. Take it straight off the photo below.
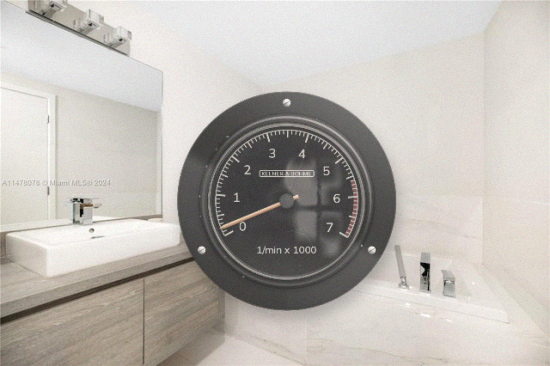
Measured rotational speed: 200 rpm
